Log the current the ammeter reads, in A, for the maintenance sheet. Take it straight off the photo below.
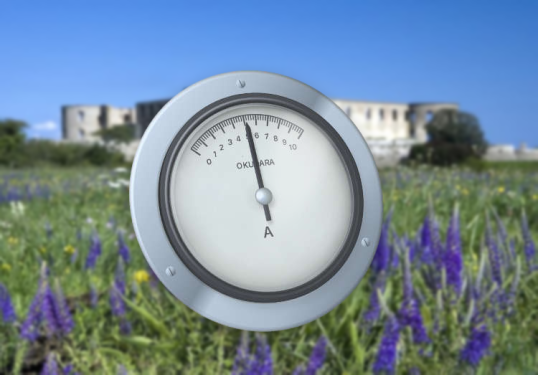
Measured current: 5 A
